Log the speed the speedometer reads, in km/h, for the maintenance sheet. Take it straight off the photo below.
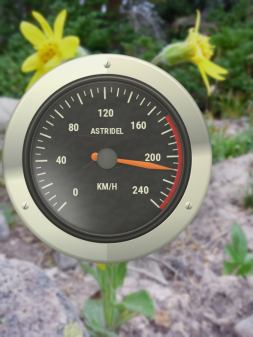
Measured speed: 210 km/h
